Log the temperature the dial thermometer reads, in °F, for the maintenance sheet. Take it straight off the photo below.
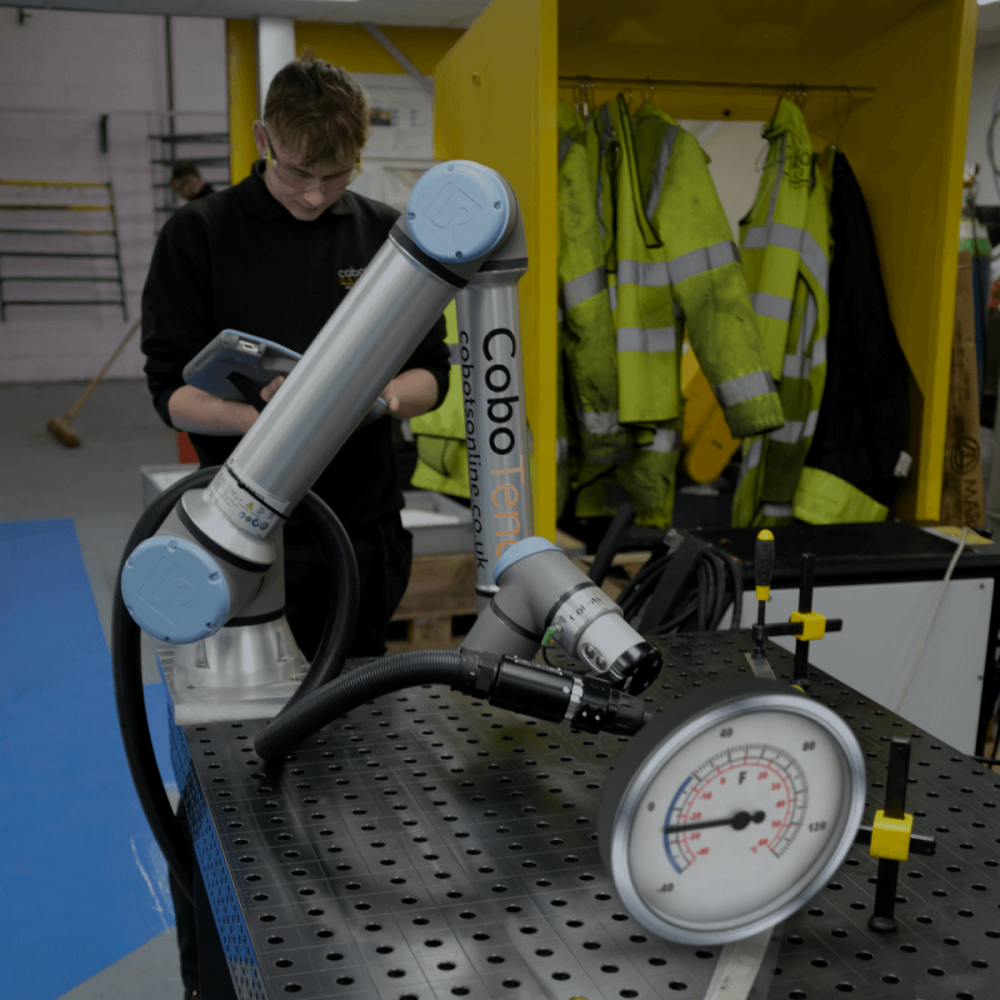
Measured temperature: -10 °F
